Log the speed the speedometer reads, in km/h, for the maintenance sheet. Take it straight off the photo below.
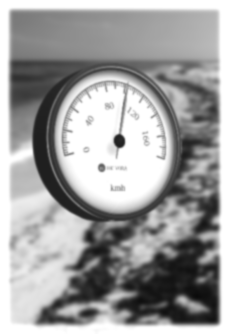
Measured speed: 100 km/h
